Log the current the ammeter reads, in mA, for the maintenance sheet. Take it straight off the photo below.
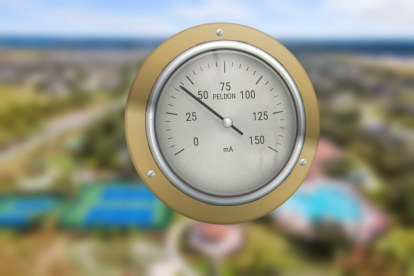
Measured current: 42.5 mA
